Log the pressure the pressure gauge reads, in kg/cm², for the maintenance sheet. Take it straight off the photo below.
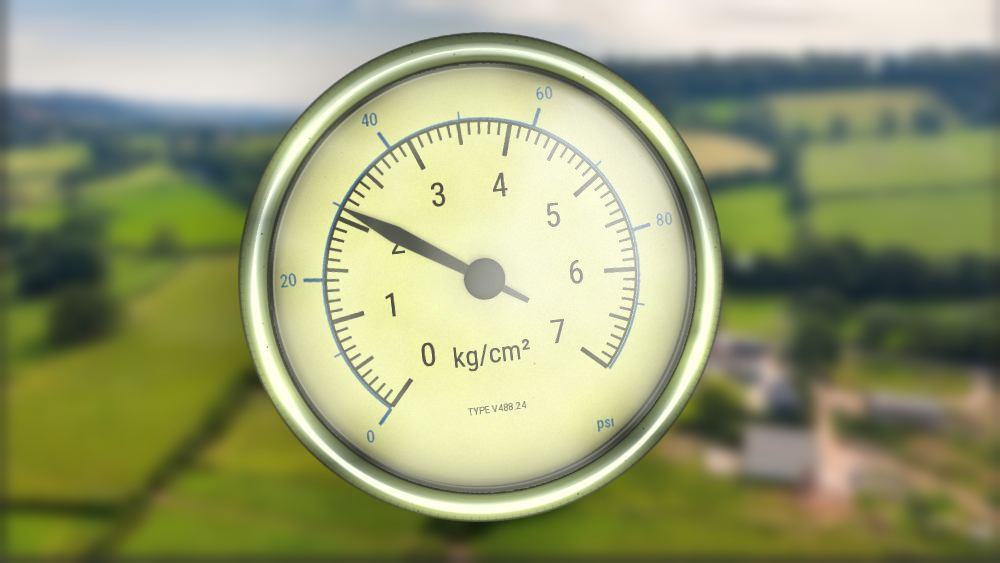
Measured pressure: 2.1 kg/cm²
